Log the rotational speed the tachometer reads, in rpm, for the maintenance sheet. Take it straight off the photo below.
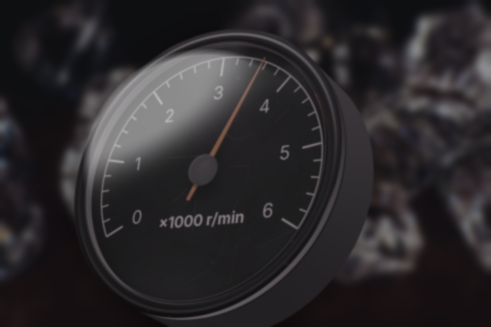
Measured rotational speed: 3600 rpm
